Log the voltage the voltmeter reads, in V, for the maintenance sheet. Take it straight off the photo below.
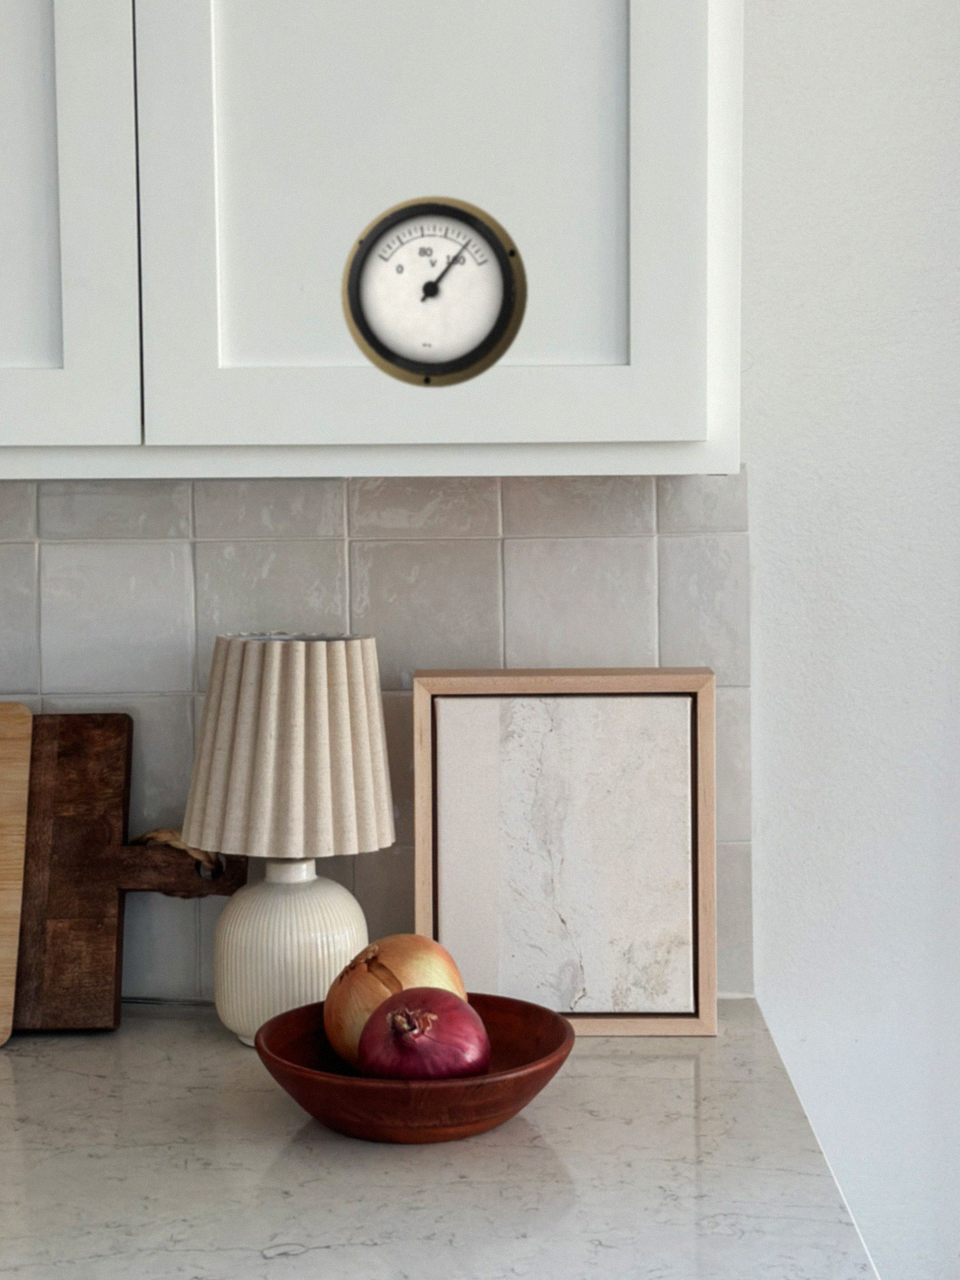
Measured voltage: 160 V
